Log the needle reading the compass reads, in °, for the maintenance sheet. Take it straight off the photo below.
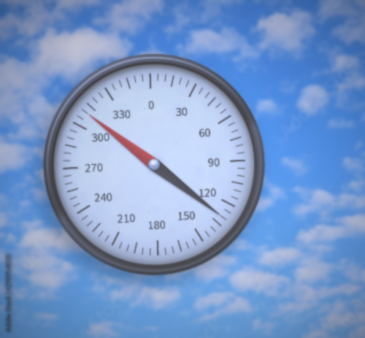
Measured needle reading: 310 °
